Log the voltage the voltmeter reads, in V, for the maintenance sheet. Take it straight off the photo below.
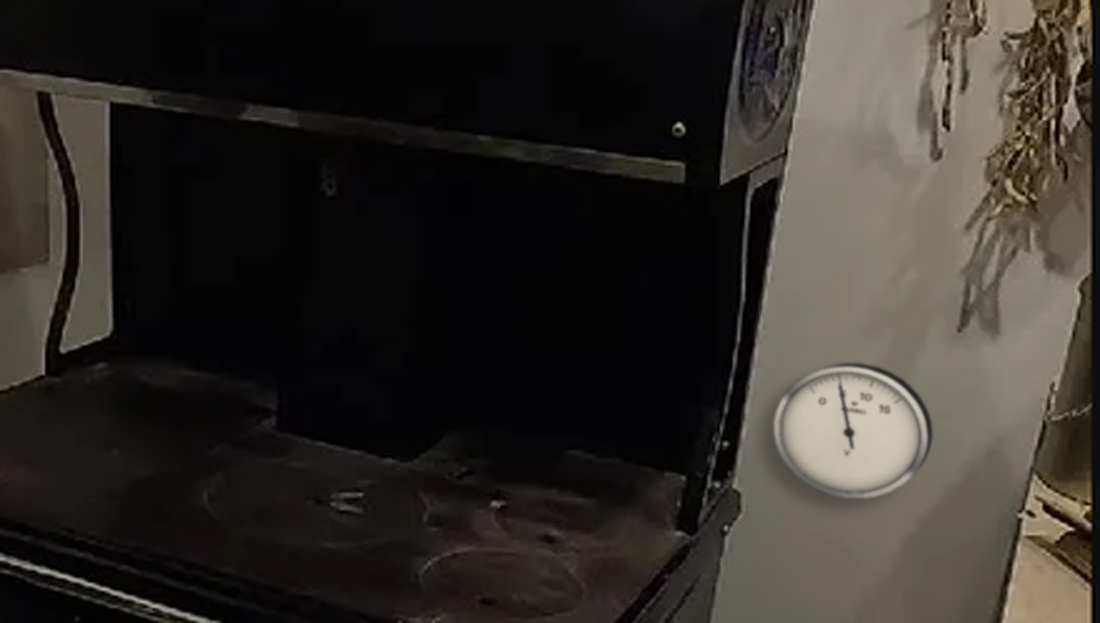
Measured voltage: 5 V
